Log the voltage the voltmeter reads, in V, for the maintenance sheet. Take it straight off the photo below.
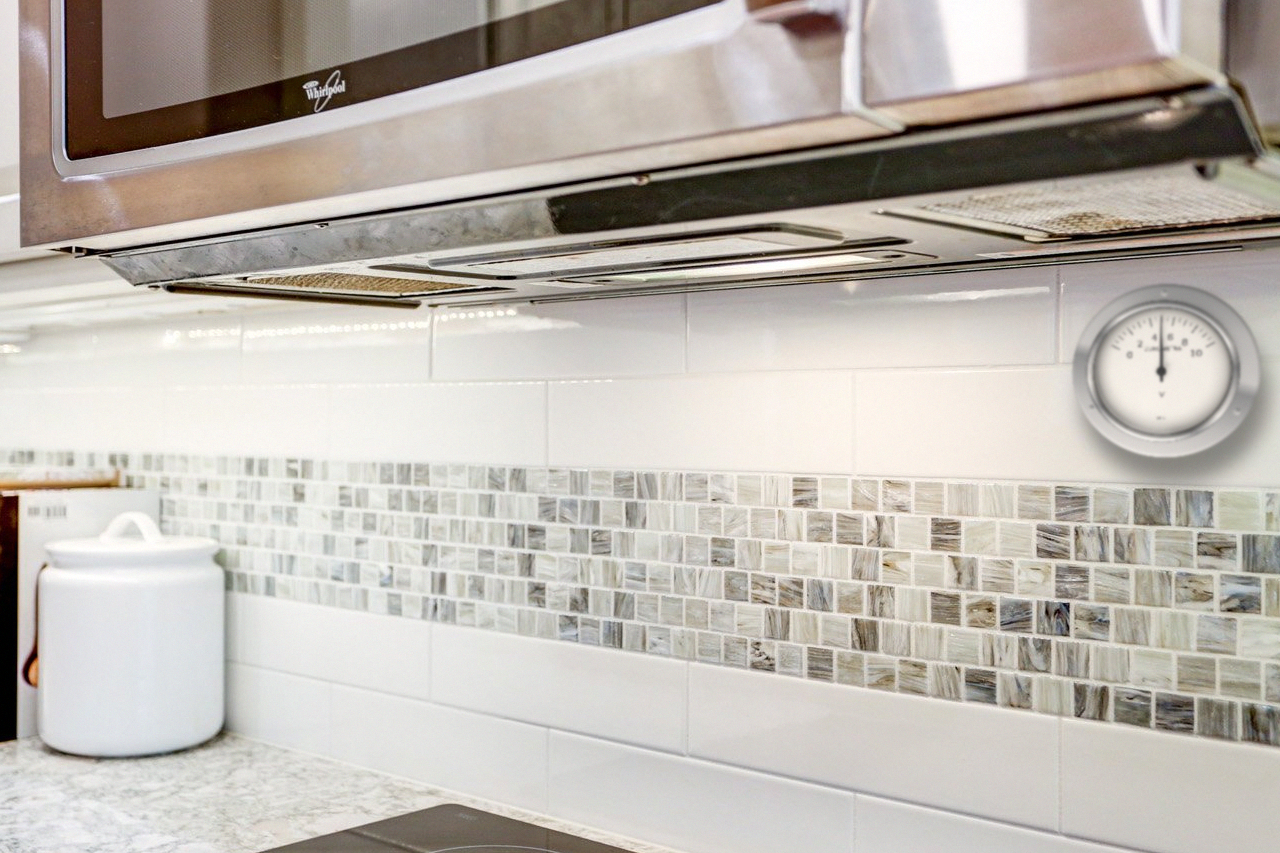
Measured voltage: 5 V
